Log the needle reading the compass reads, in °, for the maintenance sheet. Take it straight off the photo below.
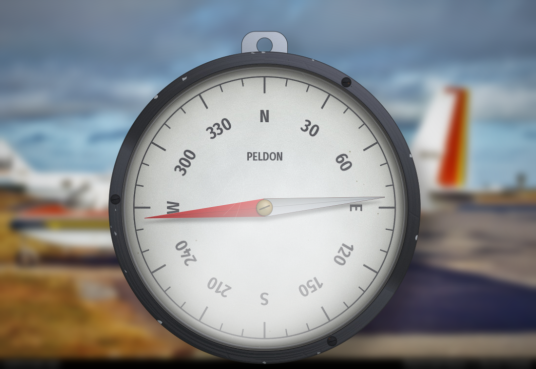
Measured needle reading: 265 °
